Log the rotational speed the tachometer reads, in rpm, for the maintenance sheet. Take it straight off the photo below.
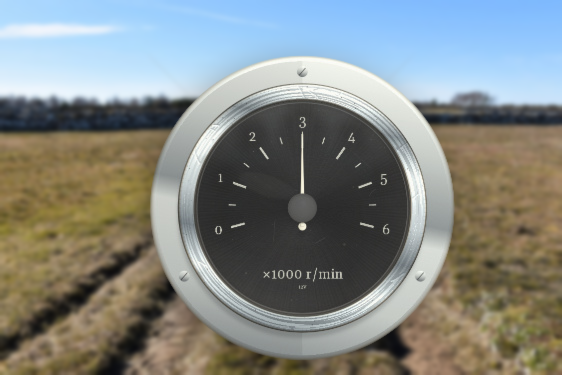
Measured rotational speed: 3000 rpm
